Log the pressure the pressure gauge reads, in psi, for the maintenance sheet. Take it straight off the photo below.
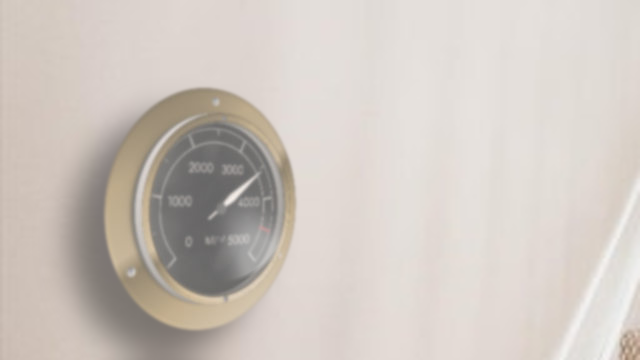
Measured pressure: 3500 psi
